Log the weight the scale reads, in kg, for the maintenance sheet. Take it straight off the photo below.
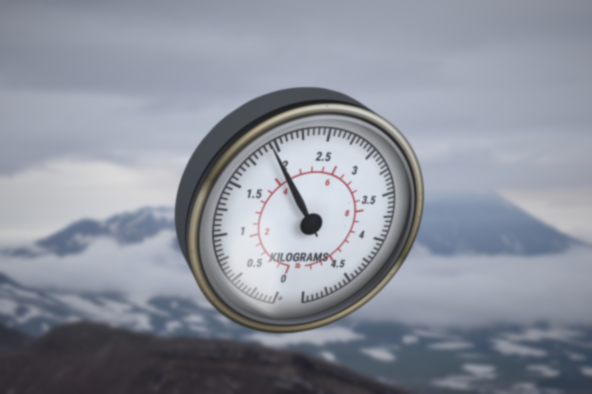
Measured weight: 1.95 kg
